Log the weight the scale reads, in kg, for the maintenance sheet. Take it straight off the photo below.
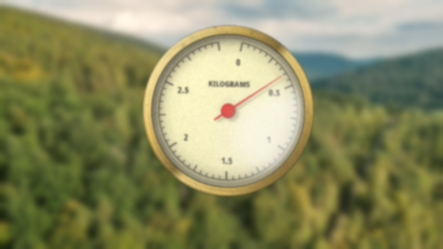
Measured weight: 0.4 kg
